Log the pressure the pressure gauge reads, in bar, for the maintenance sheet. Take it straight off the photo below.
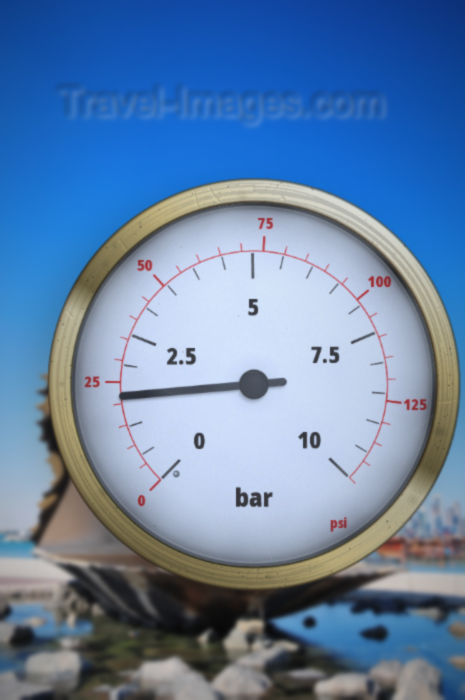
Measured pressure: 1.5 bar
